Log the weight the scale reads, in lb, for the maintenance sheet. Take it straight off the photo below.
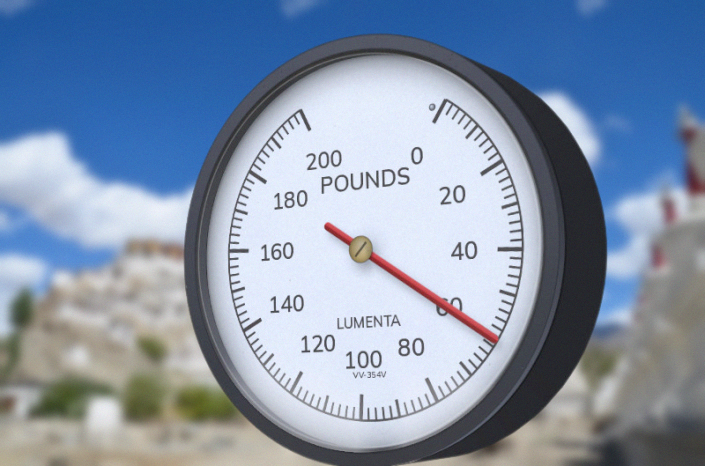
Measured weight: 60 lb
